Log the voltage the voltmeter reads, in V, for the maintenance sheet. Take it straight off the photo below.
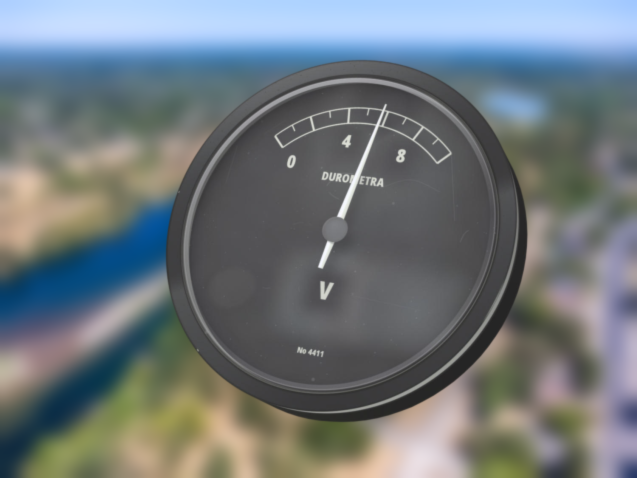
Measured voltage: 6 V
